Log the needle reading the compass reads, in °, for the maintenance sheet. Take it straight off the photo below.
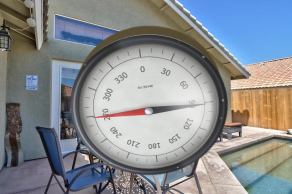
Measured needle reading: 270 °
